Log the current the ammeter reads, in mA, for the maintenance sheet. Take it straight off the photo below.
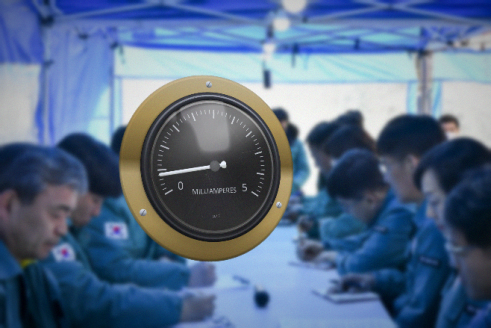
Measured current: 0.4 mA
